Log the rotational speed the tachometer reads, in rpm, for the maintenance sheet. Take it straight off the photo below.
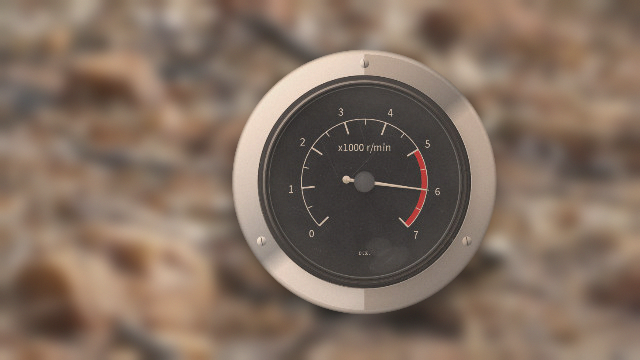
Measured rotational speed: 6000 rpm
